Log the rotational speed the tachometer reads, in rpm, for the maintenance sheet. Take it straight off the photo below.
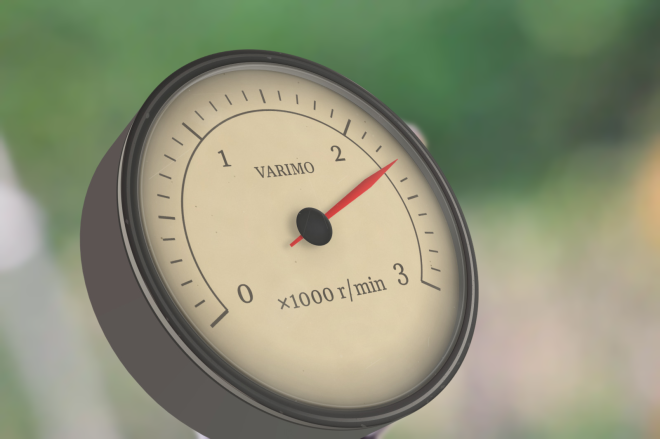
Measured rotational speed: 2300 rpm
